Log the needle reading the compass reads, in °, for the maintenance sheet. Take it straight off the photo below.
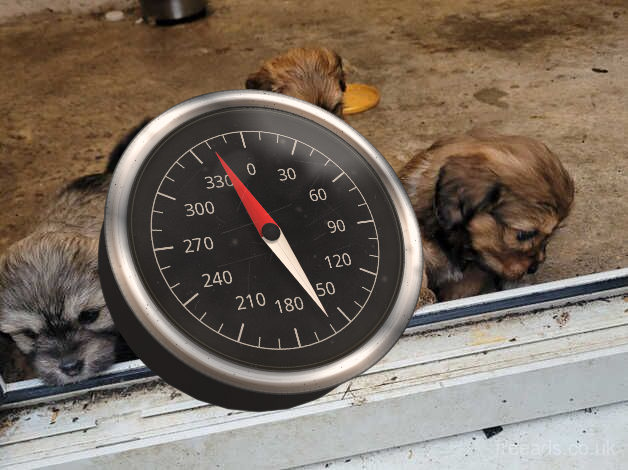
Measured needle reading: 340 °
